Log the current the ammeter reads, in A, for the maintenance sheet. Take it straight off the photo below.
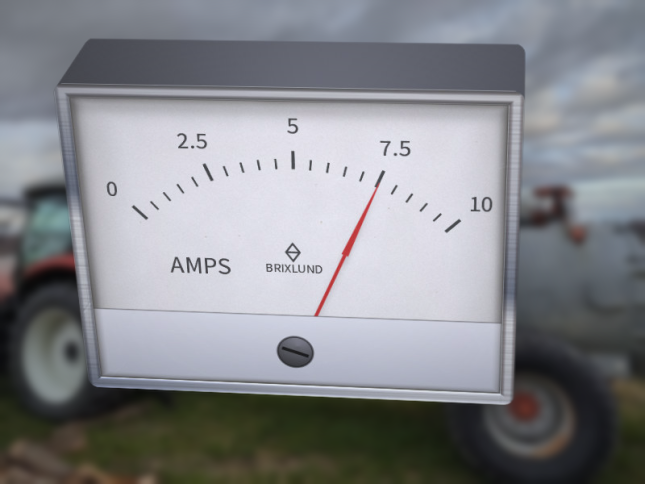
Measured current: 7.5 A
